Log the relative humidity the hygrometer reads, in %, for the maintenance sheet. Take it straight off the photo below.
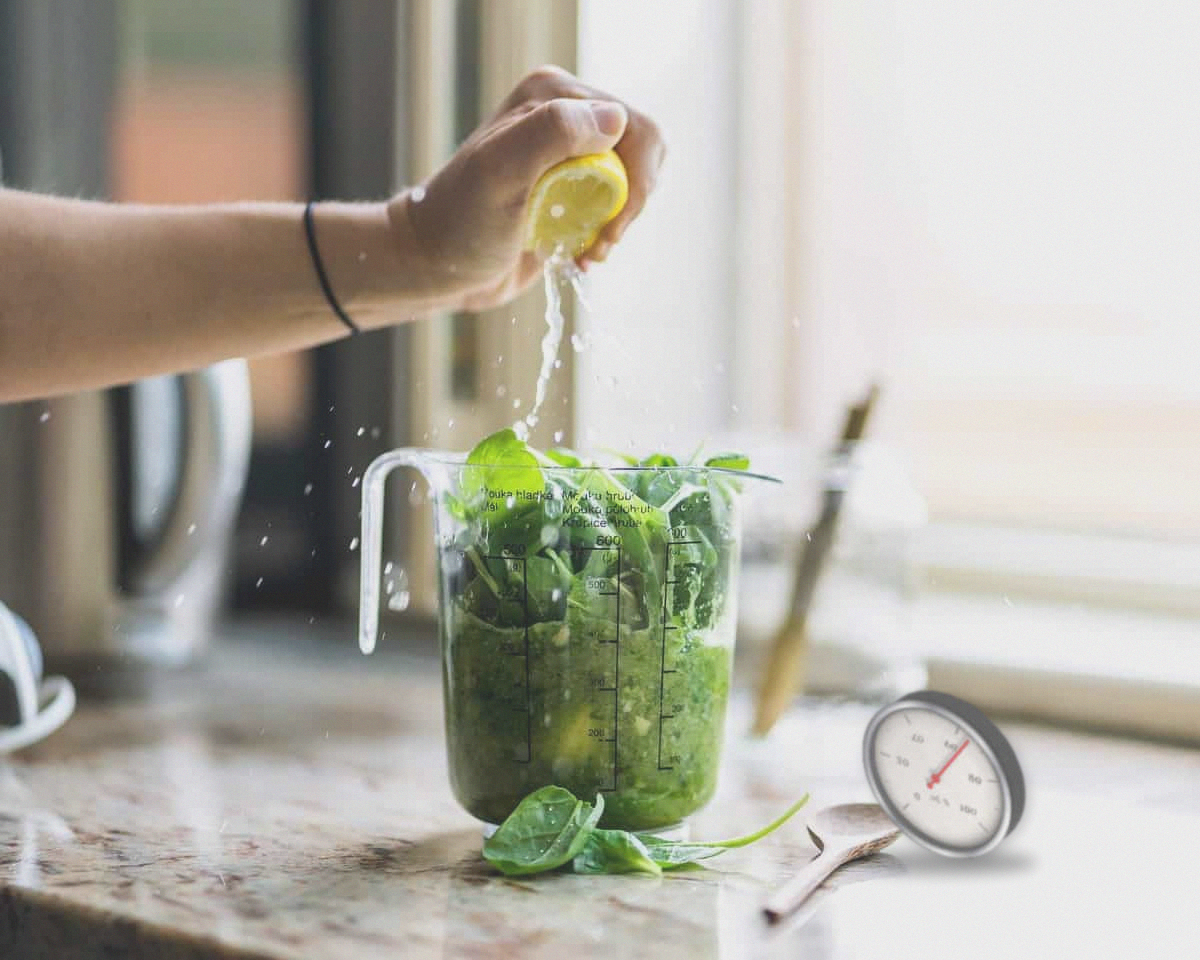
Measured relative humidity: 65 %
